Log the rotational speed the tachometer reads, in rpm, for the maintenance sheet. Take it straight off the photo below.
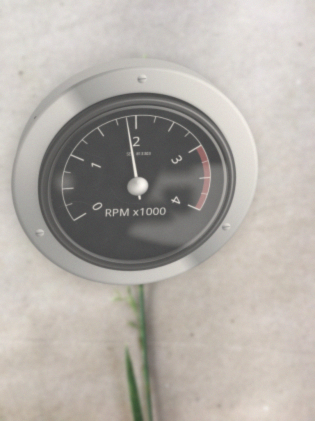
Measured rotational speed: 1875 rpm
